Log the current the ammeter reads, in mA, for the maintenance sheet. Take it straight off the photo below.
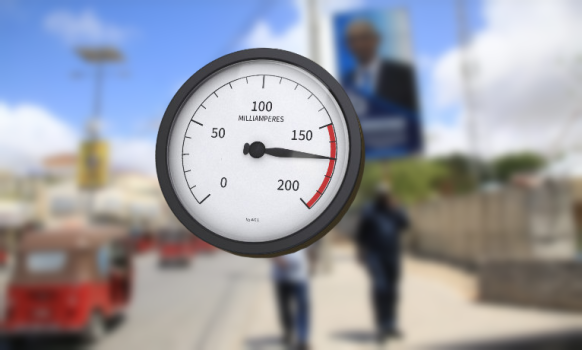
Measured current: 170 mA
